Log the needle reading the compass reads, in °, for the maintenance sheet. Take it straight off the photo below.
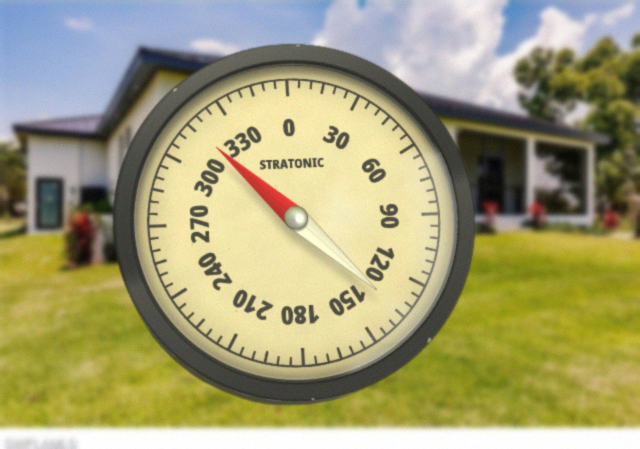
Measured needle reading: 315 °
